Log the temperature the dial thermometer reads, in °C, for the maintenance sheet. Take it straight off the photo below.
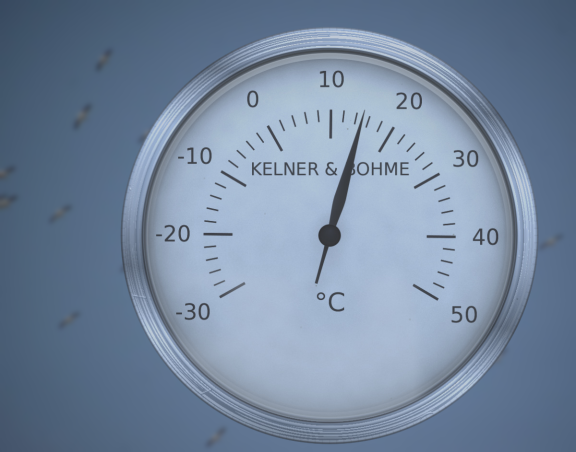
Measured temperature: 15 °C
